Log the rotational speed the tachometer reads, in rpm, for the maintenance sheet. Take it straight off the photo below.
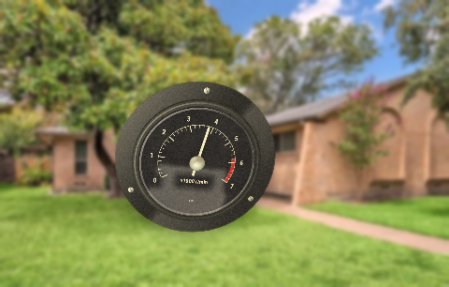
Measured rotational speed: 3800 rpm
